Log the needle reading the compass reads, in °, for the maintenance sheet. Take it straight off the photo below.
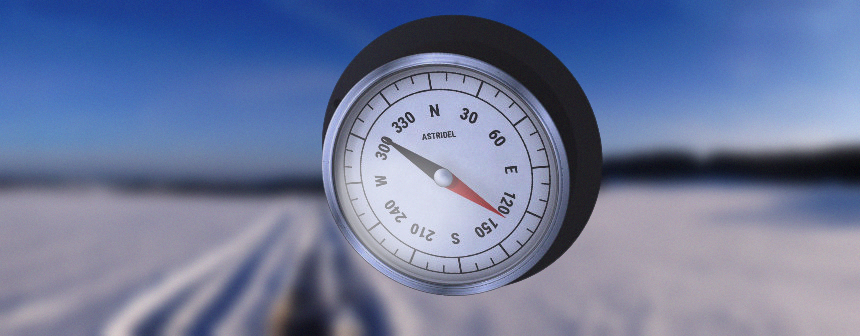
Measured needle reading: 130 °
